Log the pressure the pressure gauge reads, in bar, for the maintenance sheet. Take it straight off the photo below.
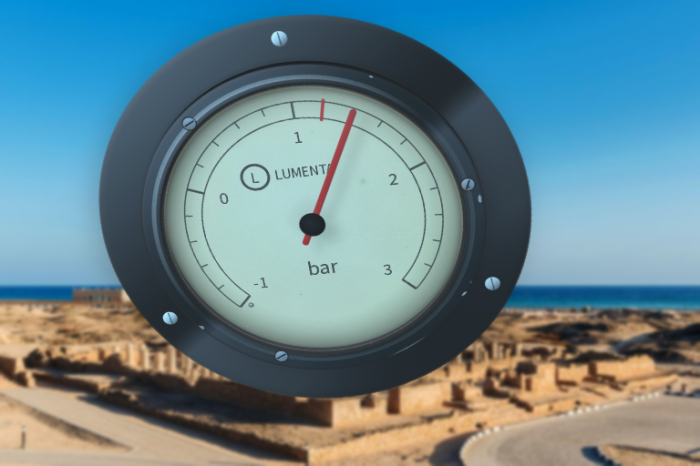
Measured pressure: 1.4 bar
